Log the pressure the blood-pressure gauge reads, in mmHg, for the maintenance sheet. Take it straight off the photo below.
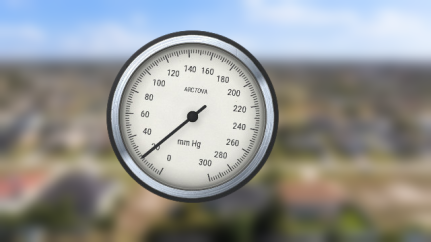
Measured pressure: 20 mmHg
